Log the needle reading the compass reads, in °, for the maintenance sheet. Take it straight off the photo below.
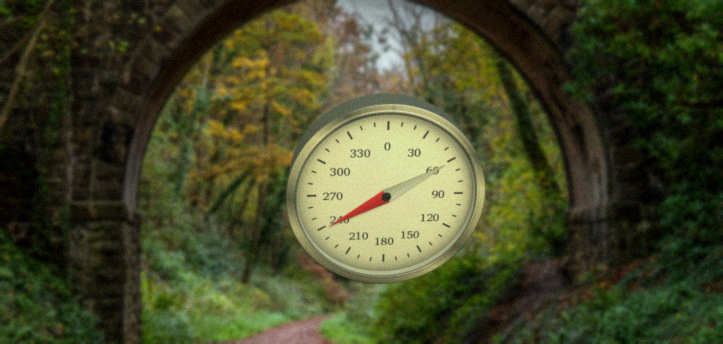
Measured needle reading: 240 °
